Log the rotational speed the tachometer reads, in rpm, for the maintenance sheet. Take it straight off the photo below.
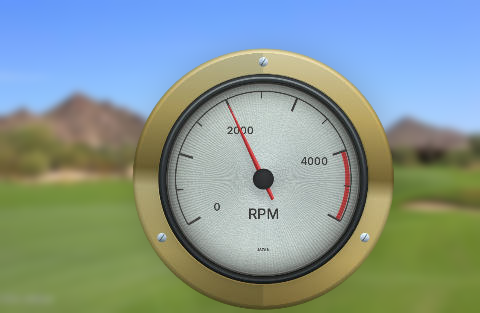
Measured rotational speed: 2000 rpm
